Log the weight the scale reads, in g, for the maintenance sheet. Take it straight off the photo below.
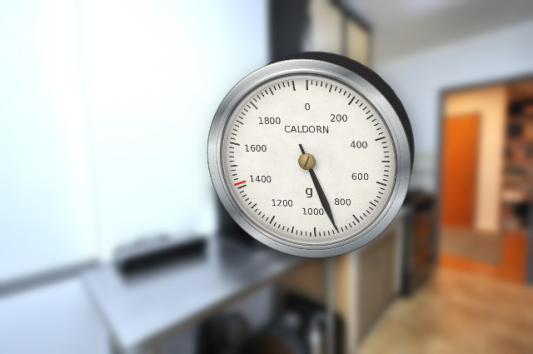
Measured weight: 900 g
